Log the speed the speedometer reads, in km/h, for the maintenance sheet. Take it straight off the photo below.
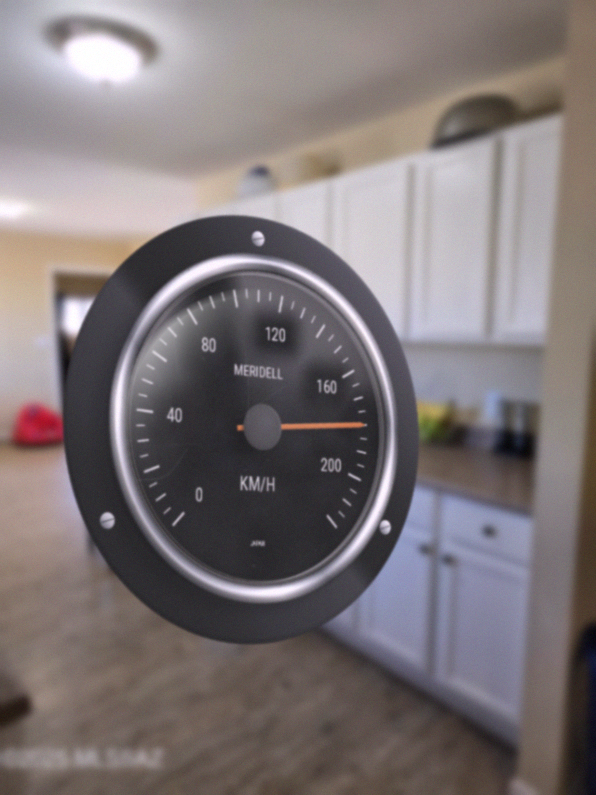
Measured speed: 180 km/h
